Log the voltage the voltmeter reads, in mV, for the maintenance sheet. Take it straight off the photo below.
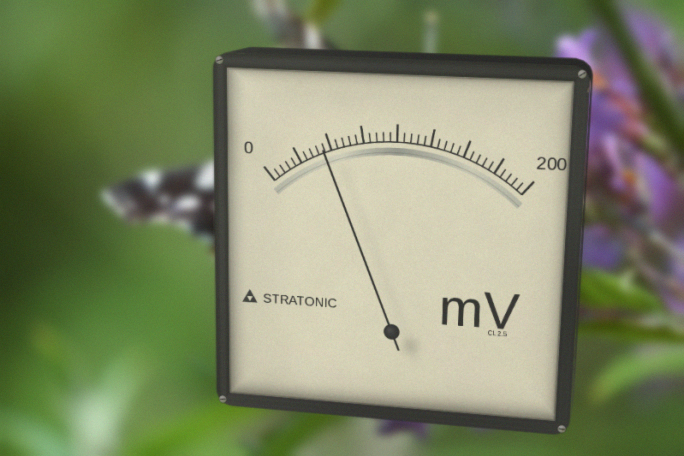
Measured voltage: 45 mV
